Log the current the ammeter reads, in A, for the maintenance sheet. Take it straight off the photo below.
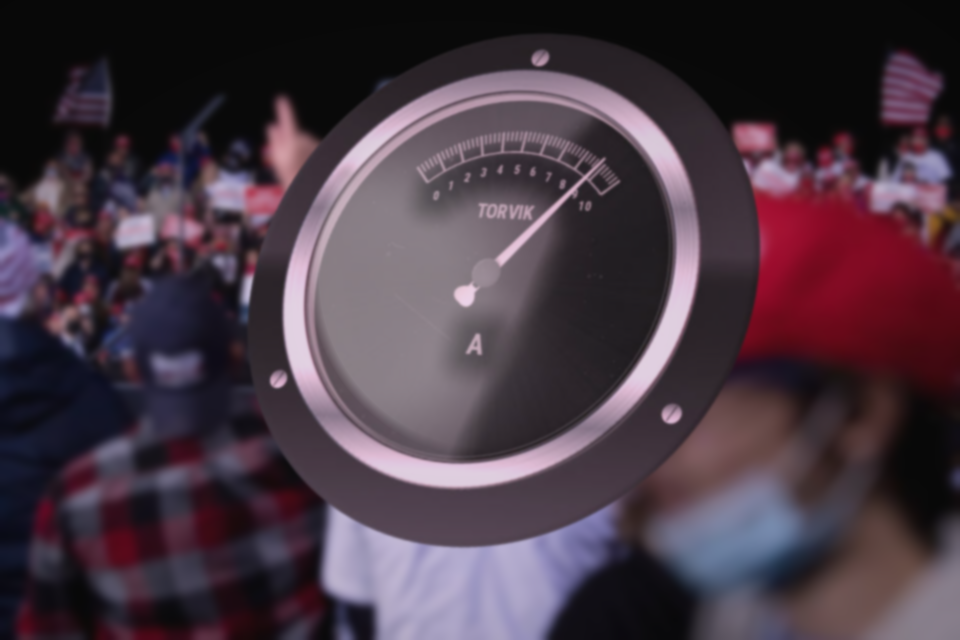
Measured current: 9 A
